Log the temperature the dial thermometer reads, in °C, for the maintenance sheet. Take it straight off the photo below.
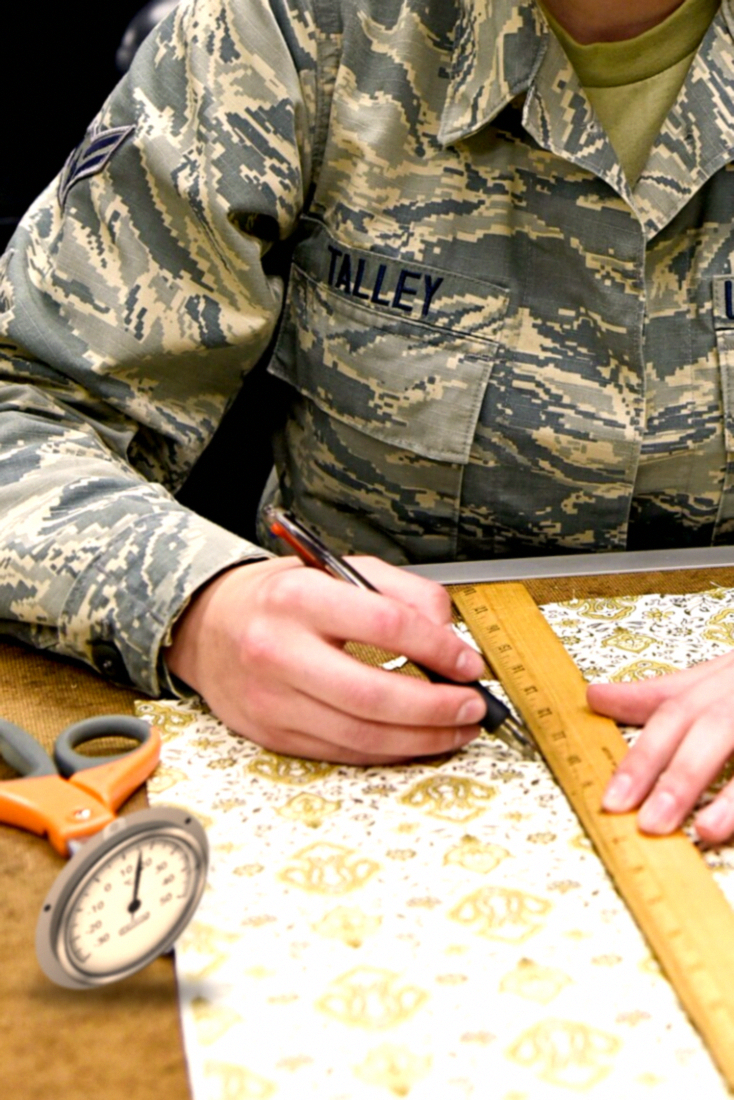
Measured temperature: 15 °C
